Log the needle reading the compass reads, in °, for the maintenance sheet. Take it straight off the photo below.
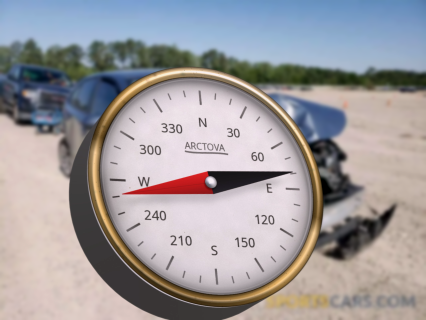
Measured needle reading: 260 °
